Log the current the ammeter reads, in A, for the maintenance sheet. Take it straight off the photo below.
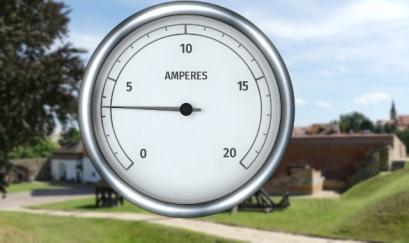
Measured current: 3.5 A
